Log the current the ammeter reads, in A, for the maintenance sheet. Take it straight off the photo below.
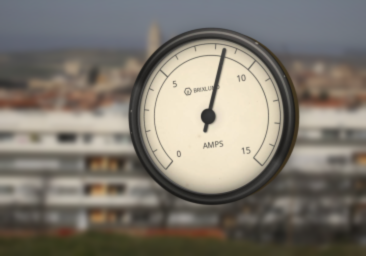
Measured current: 8.5 A
